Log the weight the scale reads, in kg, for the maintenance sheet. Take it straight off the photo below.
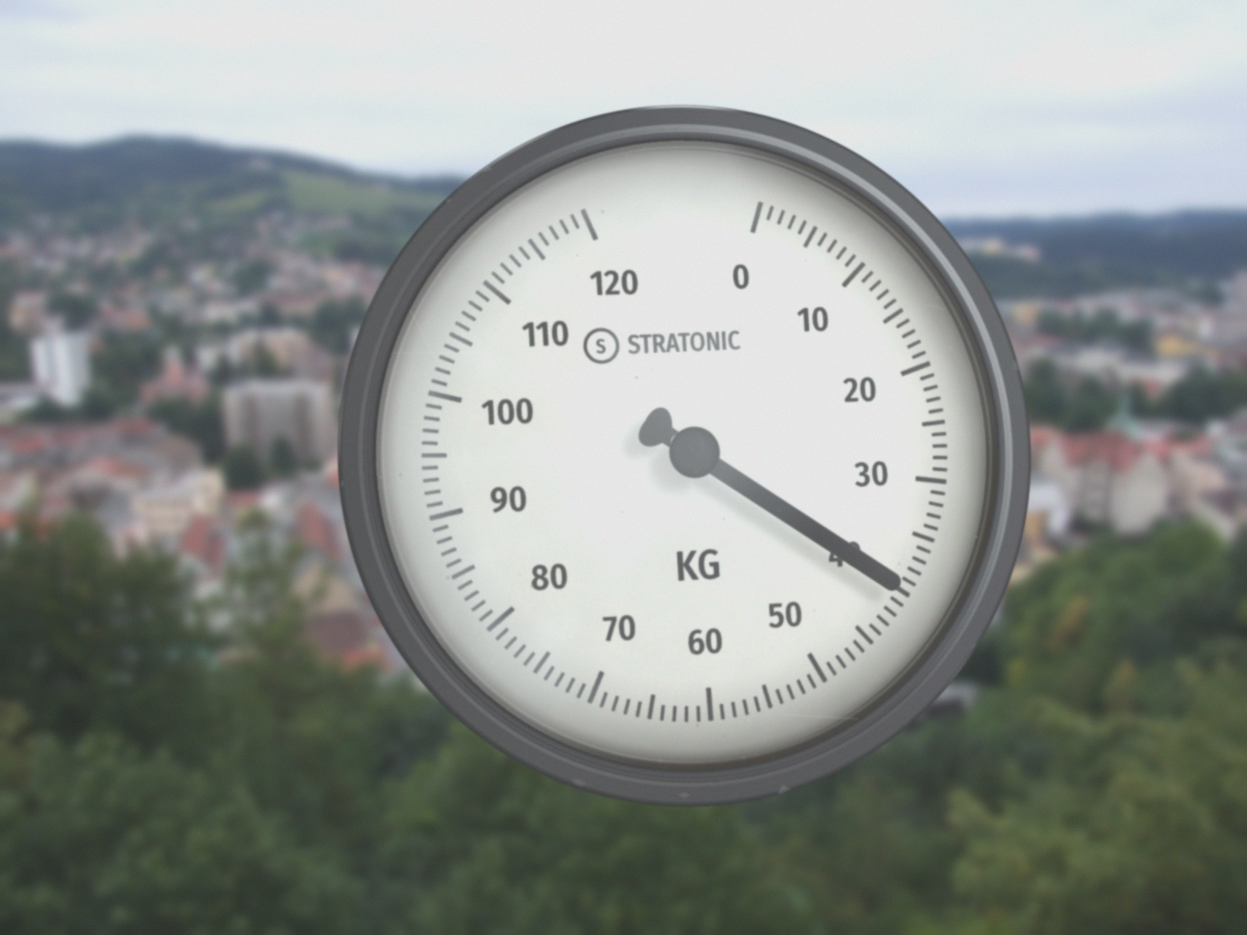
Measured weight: 40 kg
